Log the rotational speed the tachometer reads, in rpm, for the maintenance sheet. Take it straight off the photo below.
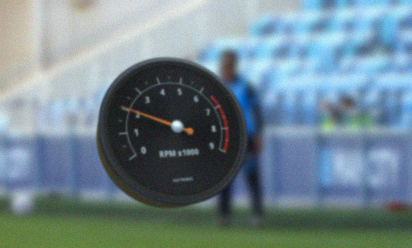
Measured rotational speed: 2000 rpm
